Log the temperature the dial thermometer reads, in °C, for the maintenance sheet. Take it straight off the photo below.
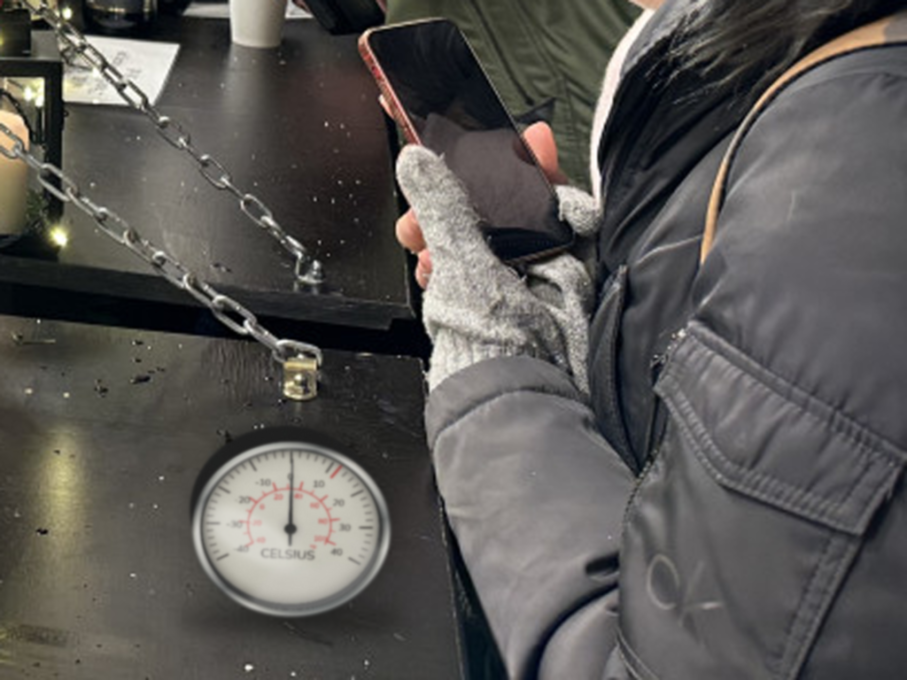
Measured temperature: 0 °C
